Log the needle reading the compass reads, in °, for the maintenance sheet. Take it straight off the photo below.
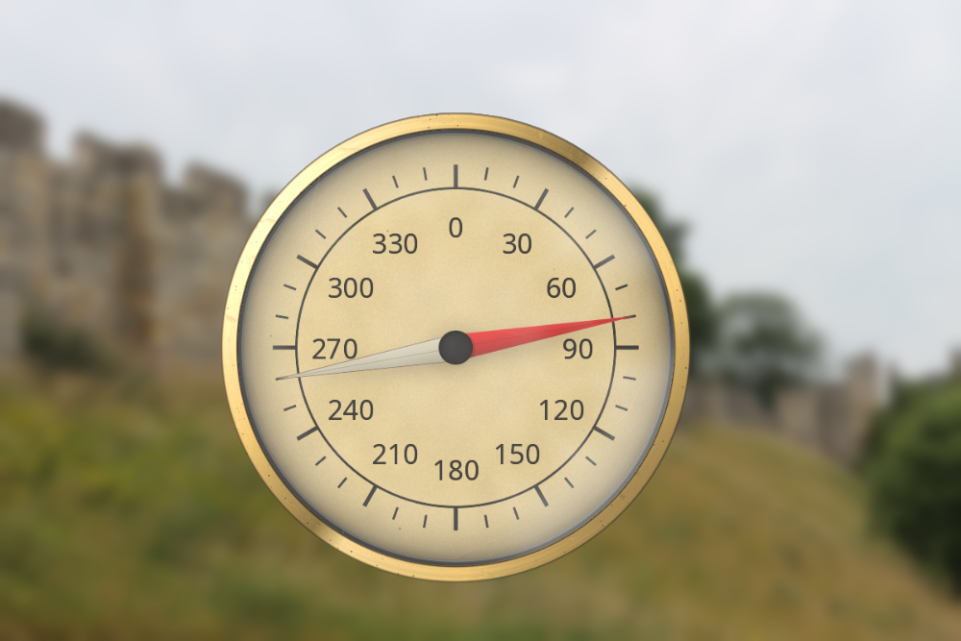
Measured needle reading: 80 °
